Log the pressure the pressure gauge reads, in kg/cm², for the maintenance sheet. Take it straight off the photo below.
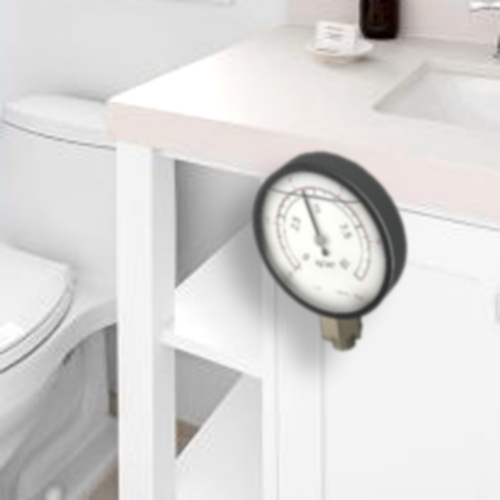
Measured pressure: 4.5 kg/cm²
